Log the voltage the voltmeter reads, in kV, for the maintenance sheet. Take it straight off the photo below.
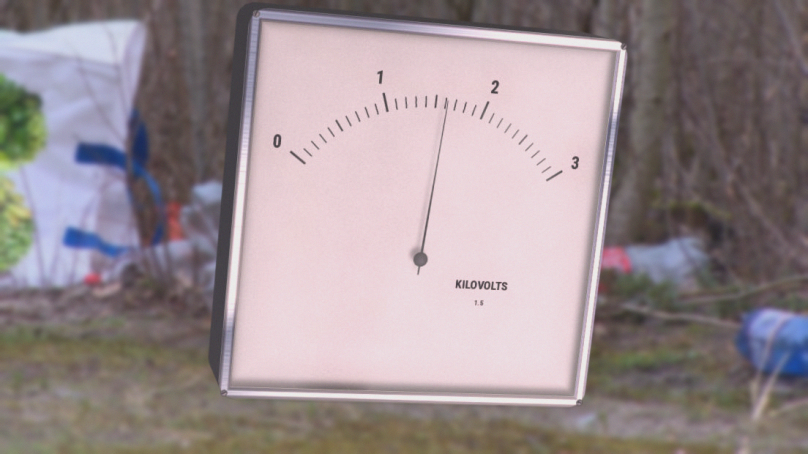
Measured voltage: 1.6 kV
